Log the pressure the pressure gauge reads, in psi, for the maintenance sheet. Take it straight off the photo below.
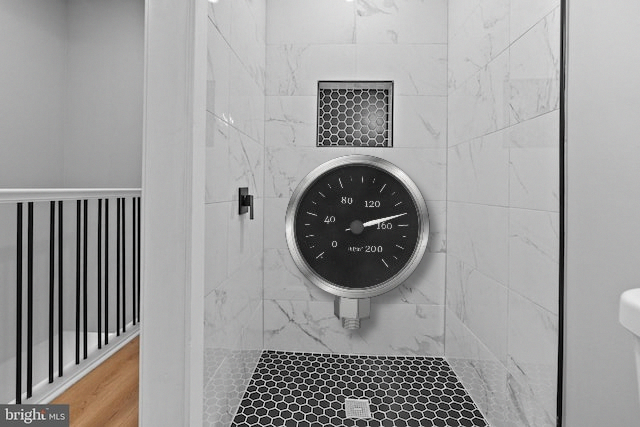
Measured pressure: 150 psi
